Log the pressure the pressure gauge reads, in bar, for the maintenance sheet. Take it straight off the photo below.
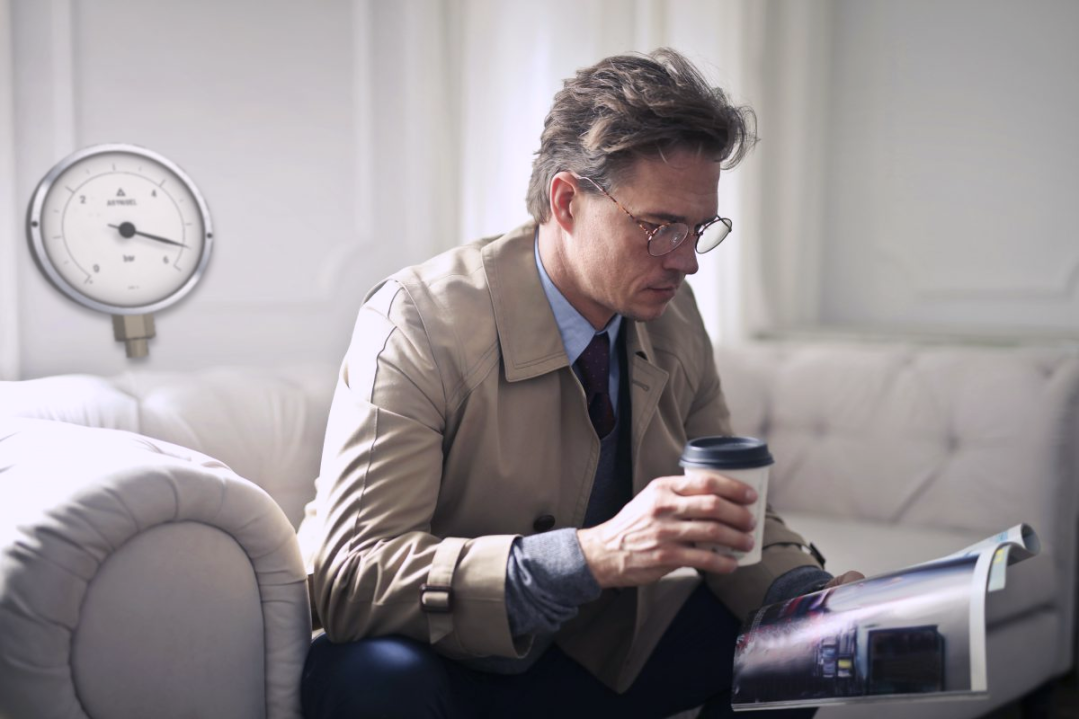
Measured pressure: 5.5 bar
